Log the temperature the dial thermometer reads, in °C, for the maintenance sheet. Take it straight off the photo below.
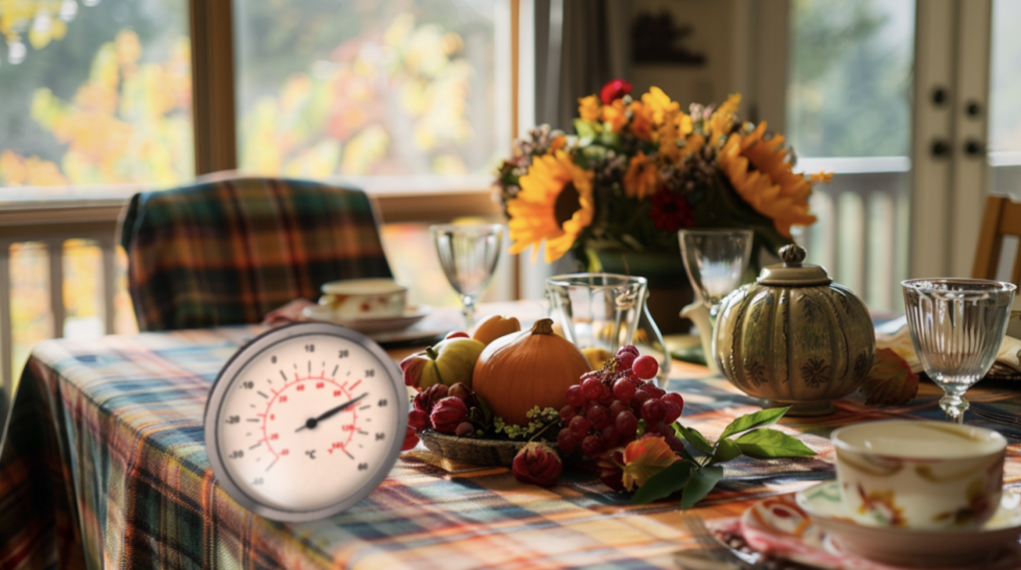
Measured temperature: 35 °C
